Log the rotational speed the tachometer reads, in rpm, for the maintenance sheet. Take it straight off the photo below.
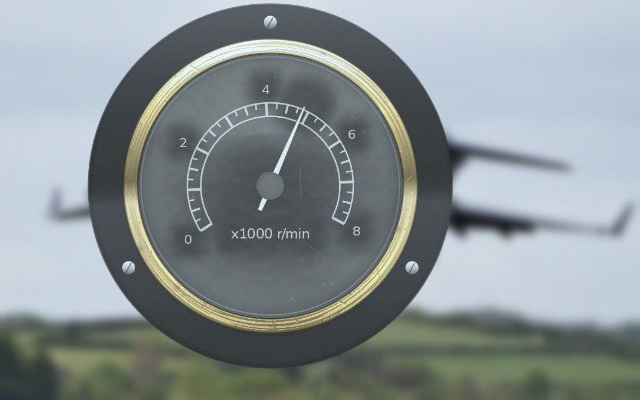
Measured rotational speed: 4875 rpm
